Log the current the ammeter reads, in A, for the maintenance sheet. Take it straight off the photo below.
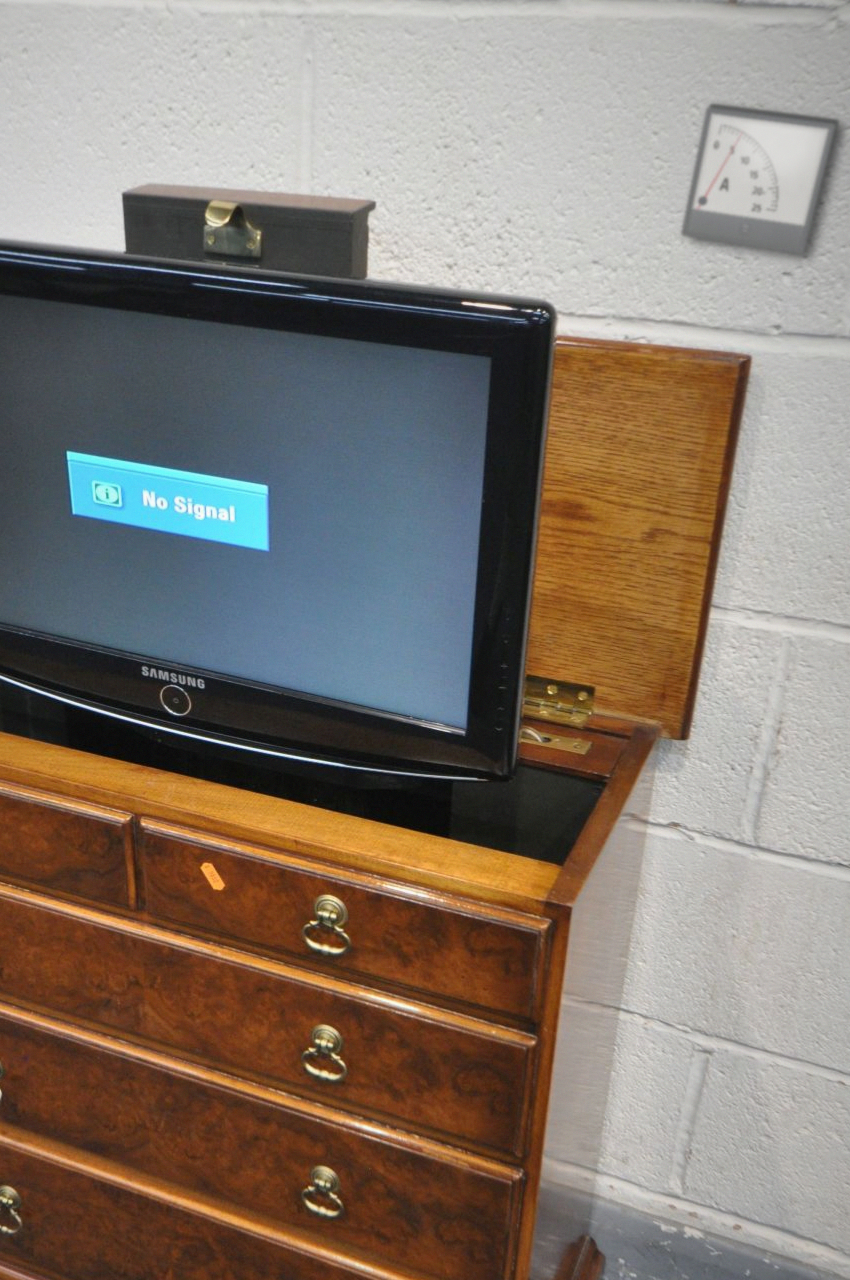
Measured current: 5 A
